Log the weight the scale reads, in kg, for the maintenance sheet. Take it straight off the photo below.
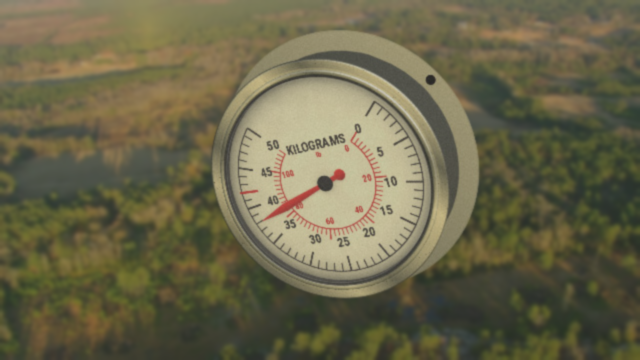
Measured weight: 38 kg
